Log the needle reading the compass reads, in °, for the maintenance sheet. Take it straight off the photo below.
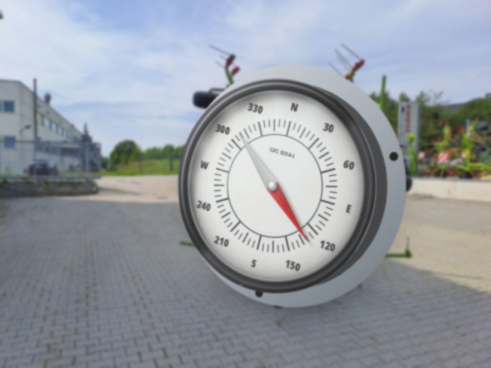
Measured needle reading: 130 °
